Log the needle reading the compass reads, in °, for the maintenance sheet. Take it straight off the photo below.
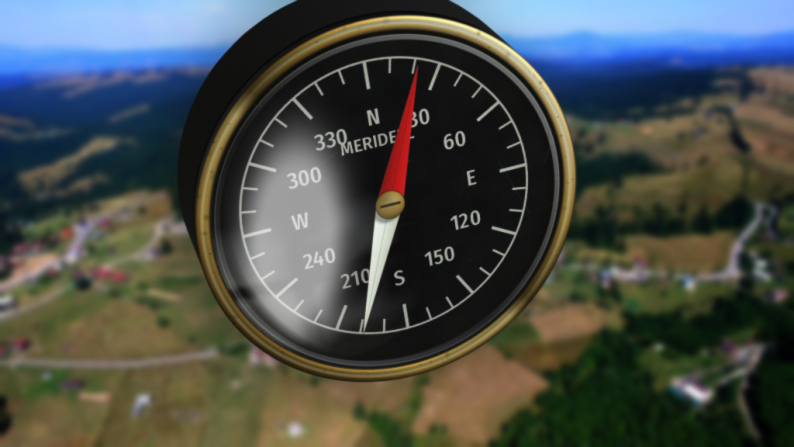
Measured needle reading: 20 °
